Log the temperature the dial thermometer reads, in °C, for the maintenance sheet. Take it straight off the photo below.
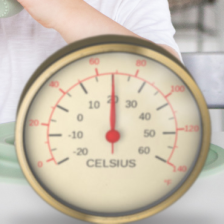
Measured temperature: 20 °C
